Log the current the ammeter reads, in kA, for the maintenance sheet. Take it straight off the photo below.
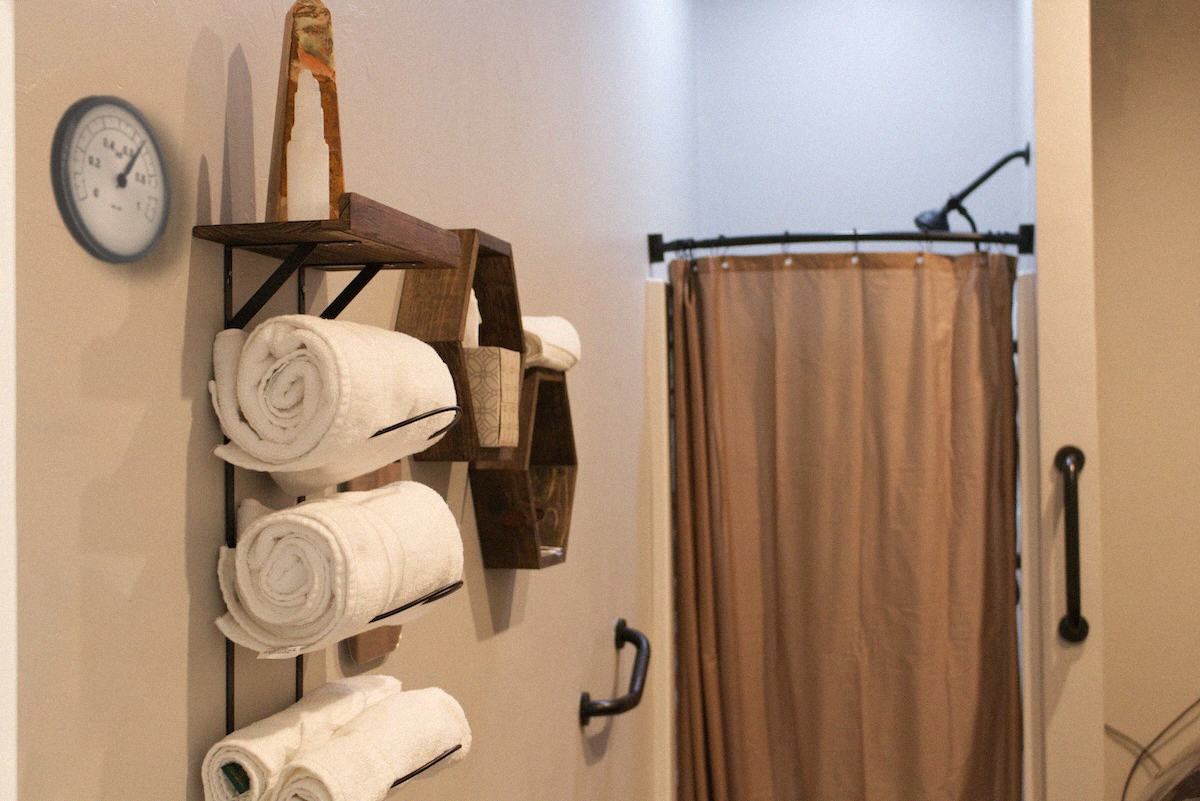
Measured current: 0.65 kA
